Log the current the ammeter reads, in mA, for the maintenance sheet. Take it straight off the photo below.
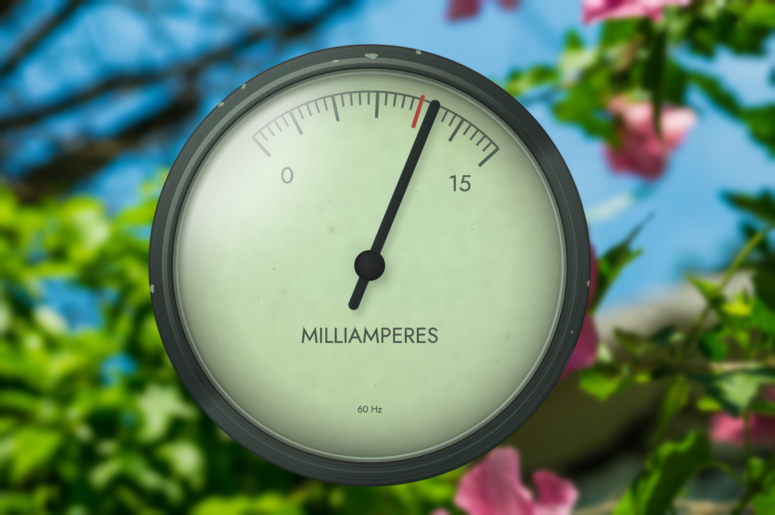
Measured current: 10.75 mA
